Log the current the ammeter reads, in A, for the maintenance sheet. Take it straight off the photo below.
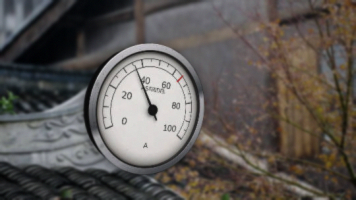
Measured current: 35 A
